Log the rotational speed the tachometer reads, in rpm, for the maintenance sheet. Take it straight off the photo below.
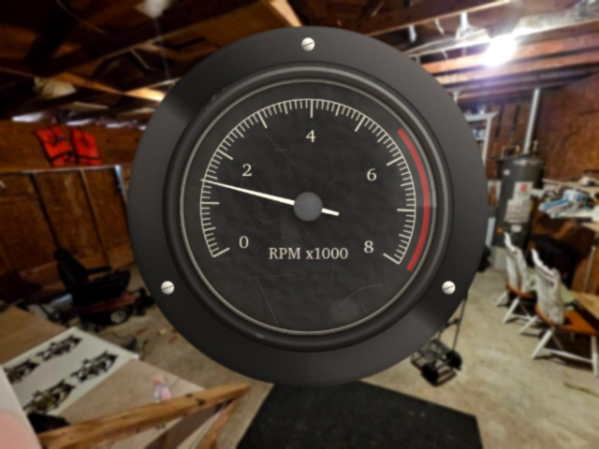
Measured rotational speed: 1400 rpm
